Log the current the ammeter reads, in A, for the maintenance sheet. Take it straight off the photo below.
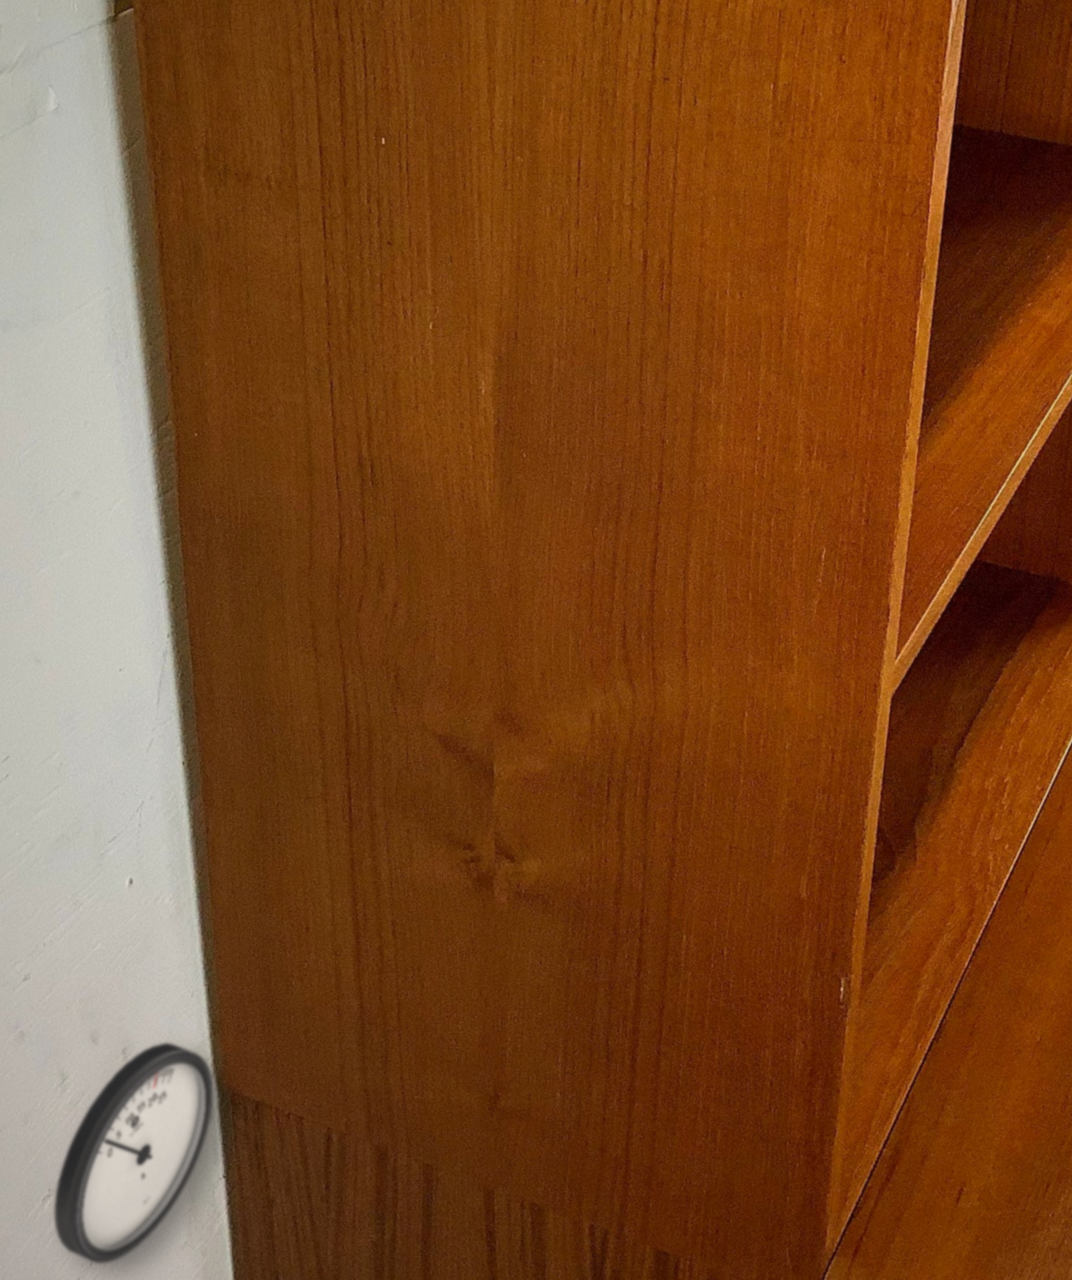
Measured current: 2.5 A
